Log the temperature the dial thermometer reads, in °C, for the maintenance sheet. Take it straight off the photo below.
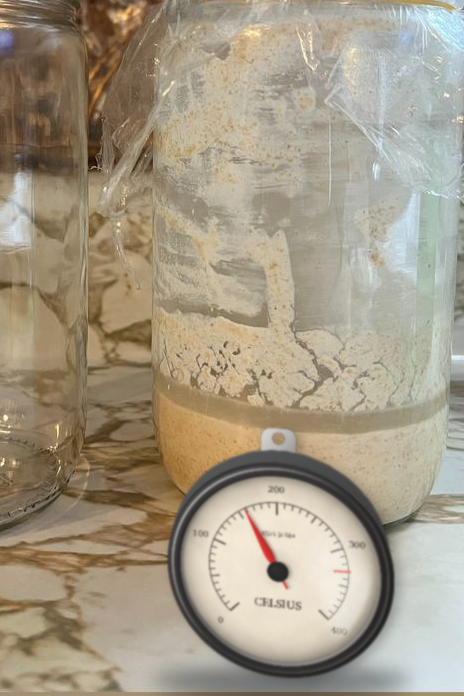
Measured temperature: 160 °C
